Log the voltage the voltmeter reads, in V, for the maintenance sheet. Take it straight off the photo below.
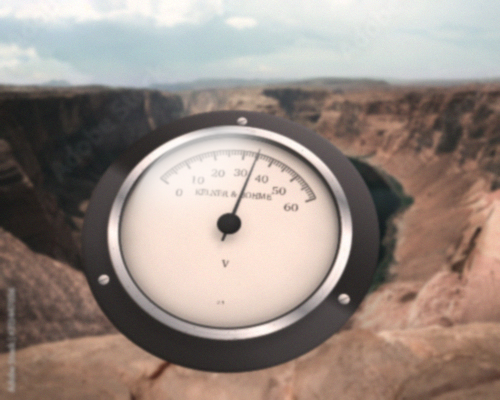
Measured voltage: 35 V
